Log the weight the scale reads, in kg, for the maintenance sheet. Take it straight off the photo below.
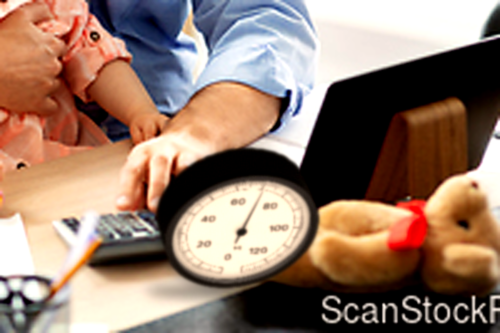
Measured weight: 70 kg
